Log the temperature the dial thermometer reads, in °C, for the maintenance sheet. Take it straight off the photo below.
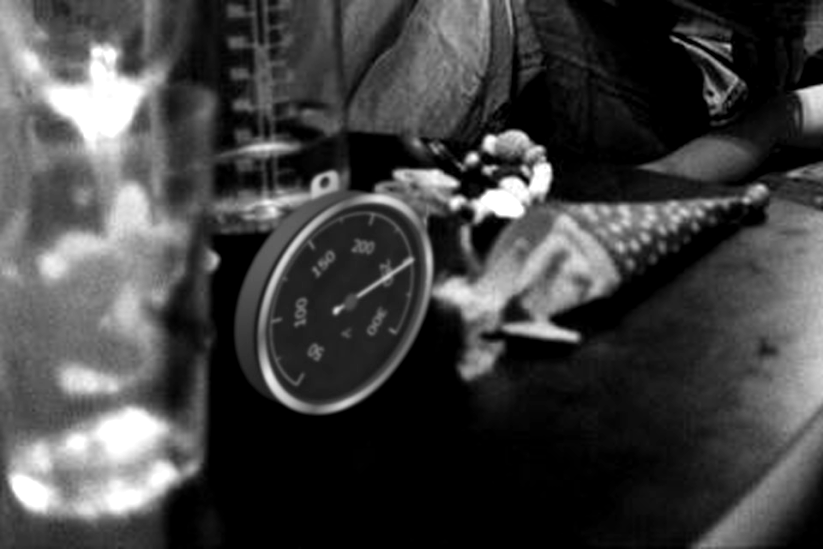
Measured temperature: 250 °C
